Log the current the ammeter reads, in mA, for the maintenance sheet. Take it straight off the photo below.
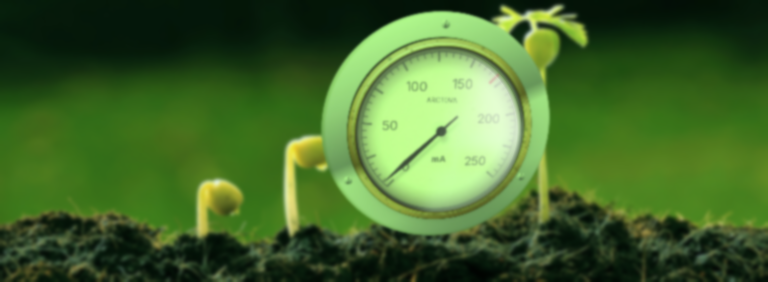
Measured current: 5 mA
